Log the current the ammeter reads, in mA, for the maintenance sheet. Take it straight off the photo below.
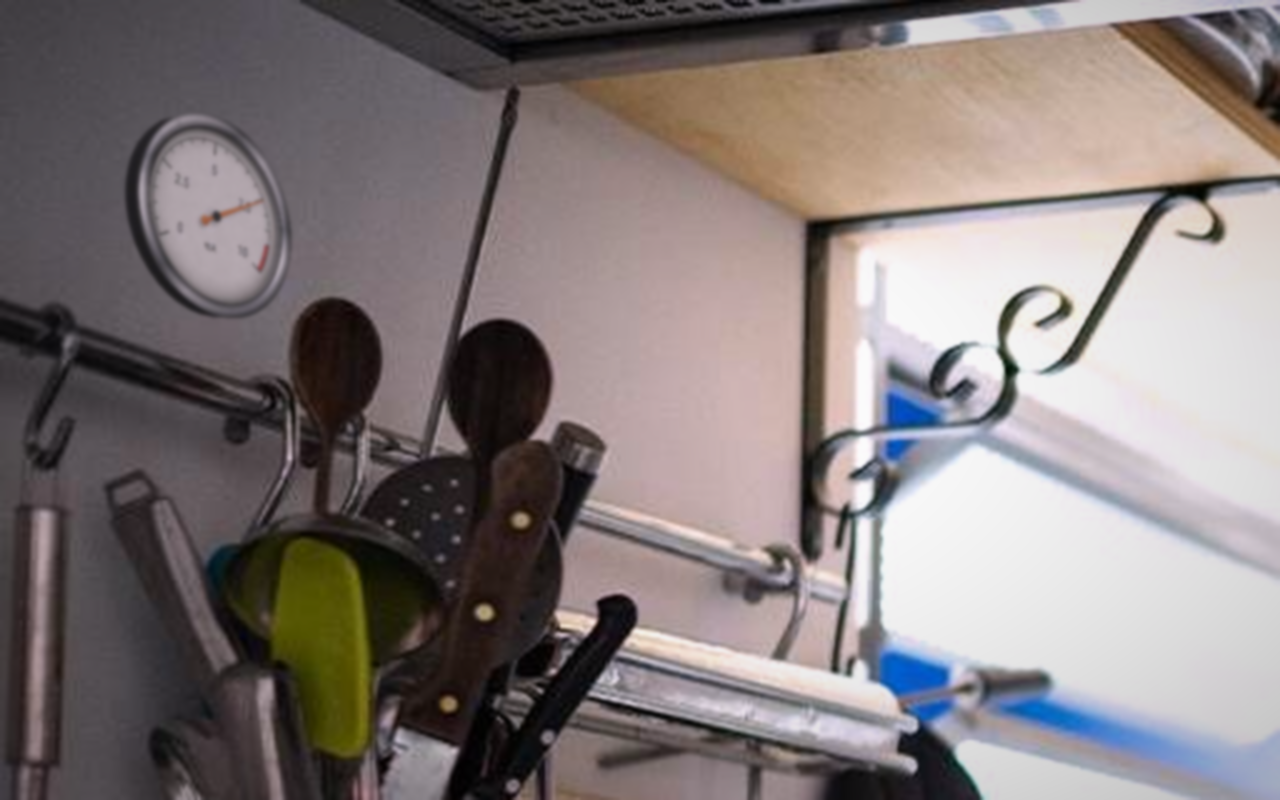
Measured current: 7.5 mA
